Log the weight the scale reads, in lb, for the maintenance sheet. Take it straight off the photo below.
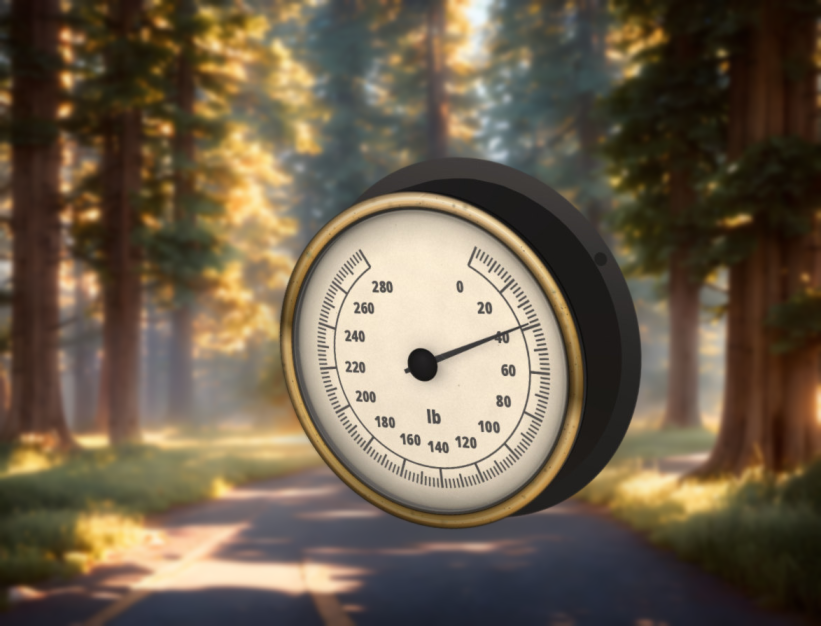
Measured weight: 38 lb
